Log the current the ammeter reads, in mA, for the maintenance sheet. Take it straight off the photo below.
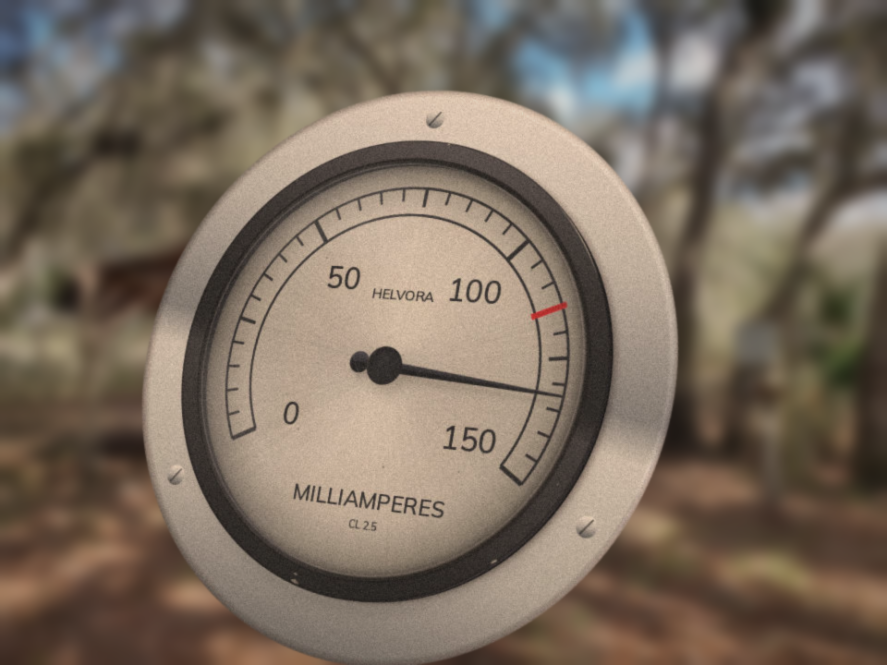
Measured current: 132.5 mA
